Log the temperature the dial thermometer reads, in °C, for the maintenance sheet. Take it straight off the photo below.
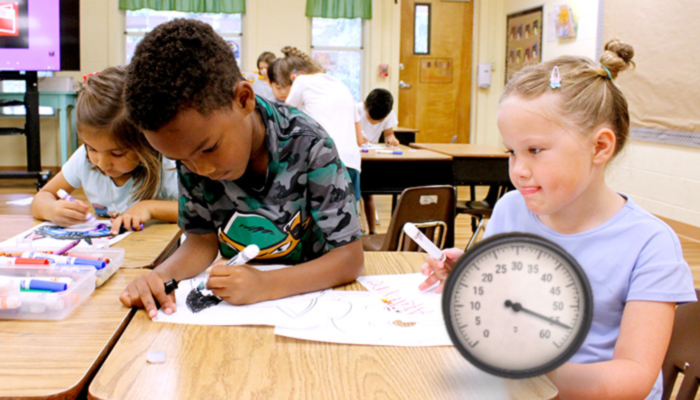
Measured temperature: 55 °C
